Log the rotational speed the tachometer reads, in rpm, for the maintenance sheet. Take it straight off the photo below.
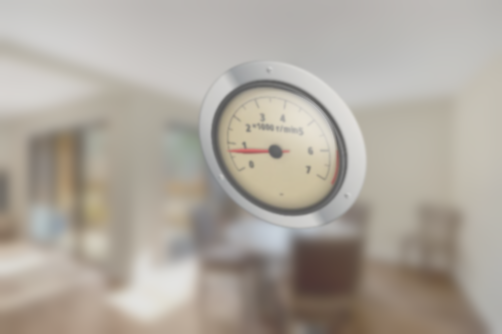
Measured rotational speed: 750 rpm
